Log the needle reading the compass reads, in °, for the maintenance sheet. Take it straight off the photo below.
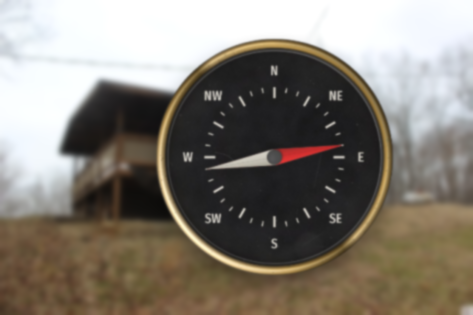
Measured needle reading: 80 °
